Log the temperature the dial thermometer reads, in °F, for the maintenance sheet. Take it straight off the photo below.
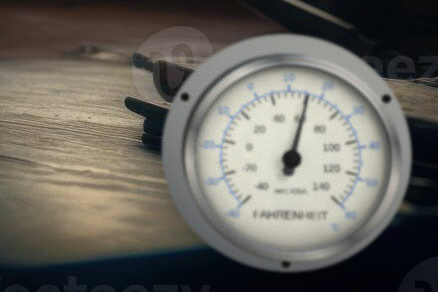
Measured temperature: 60 °F
